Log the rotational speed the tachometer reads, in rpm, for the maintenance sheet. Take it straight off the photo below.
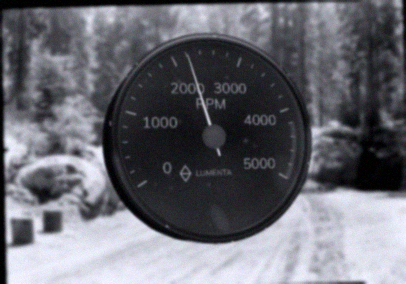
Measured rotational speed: 2200 rpm
